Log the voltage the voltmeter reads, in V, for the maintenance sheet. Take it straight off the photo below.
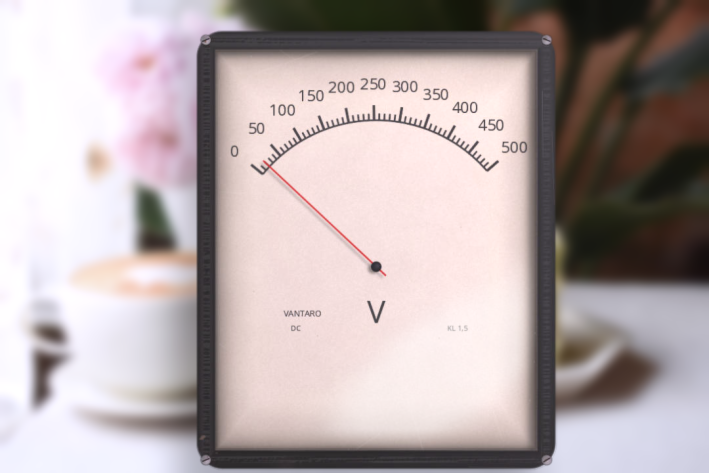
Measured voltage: 20 V
